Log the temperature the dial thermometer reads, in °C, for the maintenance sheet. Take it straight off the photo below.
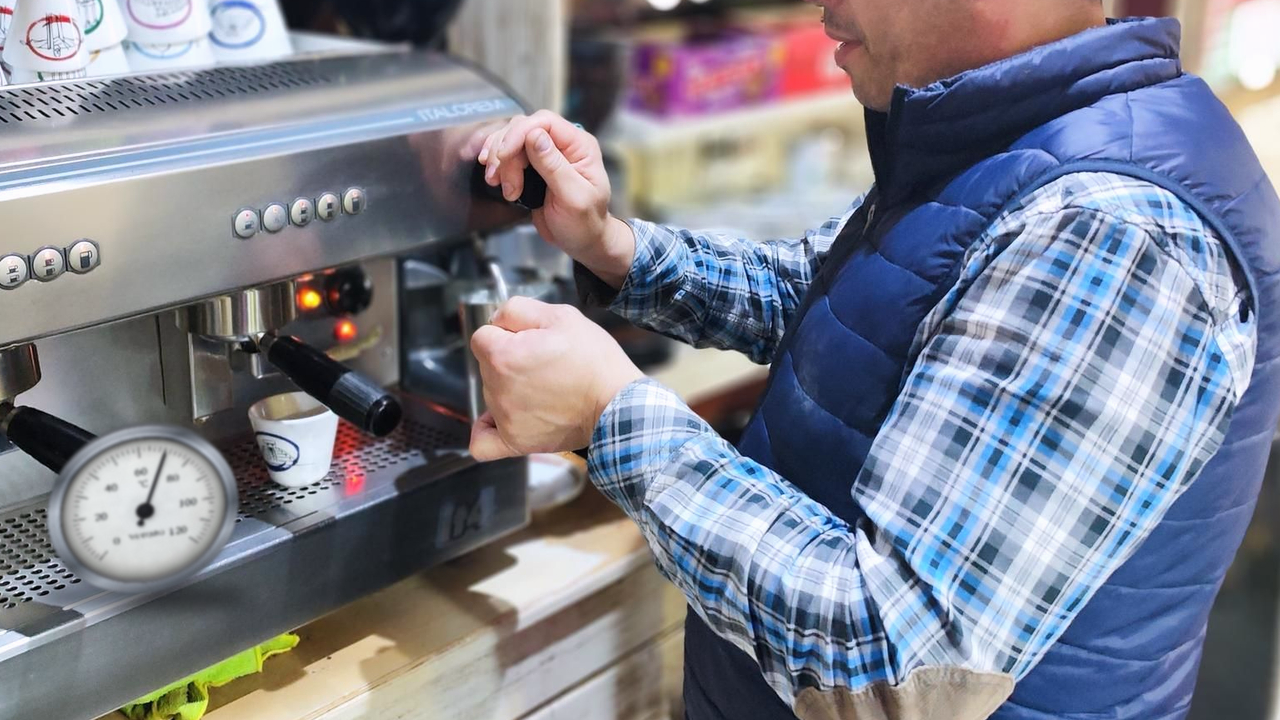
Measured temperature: 70 °C
